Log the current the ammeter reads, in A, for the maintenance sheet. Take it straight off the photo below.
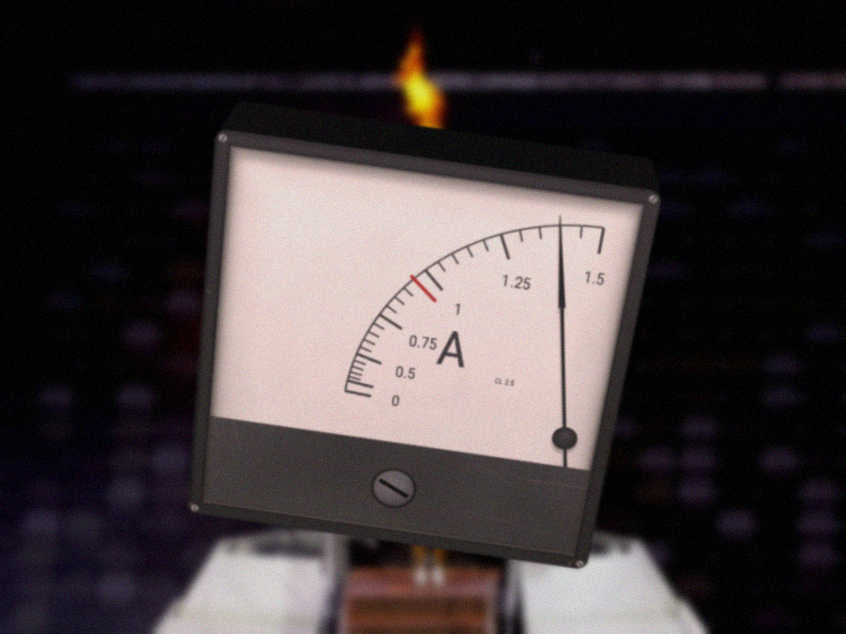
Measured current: 1.4 A
